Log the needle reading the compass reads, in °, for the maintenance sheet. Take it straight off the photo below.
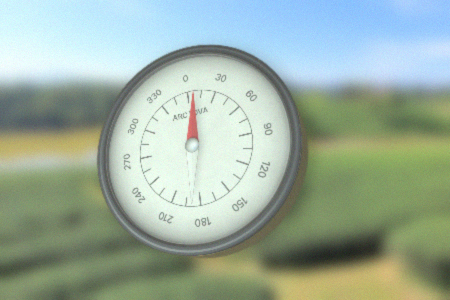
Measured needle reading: 7.5 °
